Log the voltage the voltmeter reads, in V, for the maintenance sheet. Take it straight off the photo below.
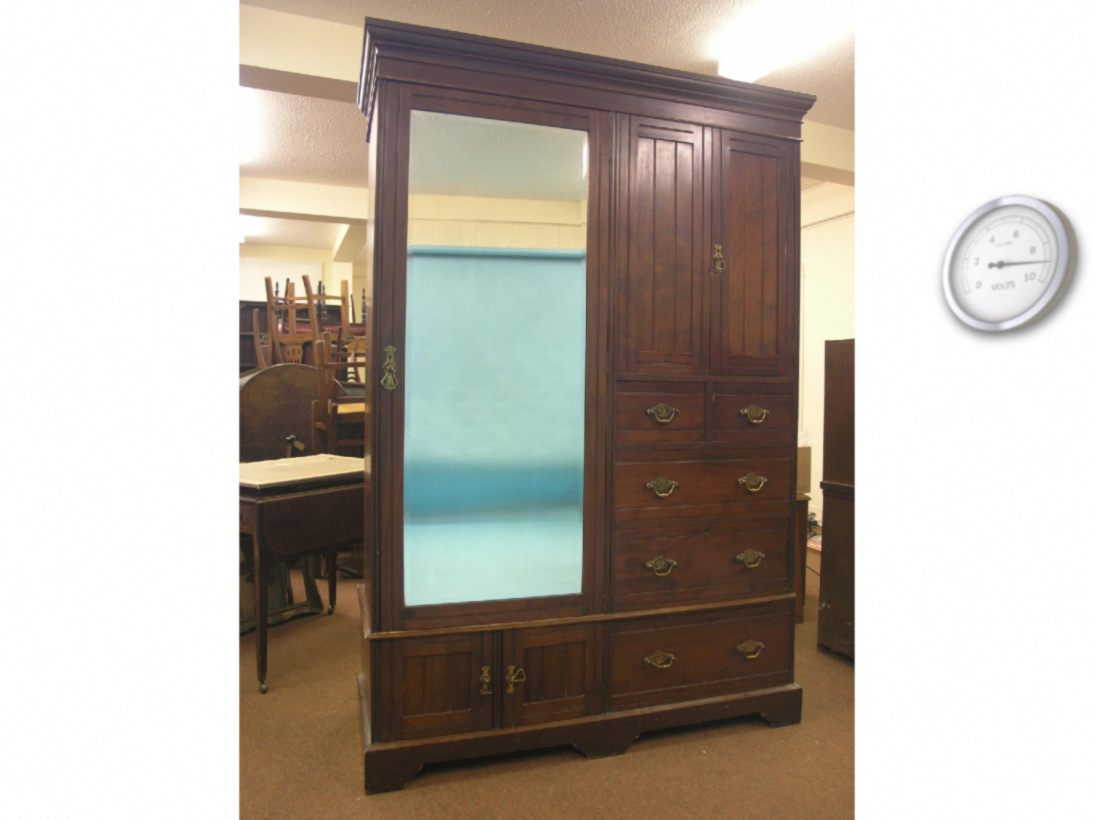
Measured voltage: 9 V
